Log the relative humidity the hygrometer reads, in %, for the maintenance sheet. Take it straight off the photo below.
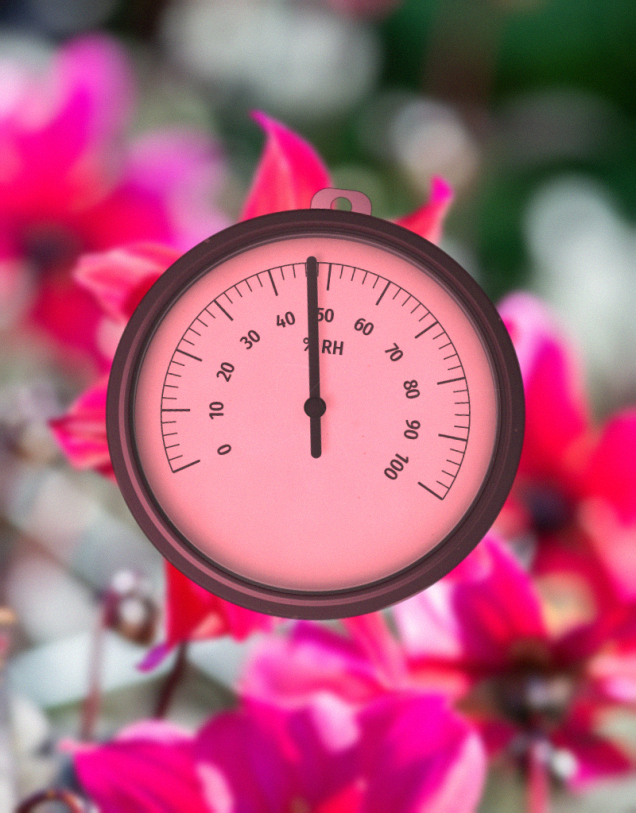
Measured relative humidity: 47 %
